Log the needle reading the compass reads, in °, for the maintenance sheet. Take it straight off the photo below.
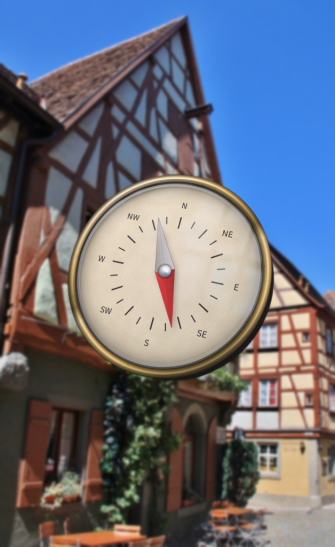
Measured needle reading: 157.5 °
